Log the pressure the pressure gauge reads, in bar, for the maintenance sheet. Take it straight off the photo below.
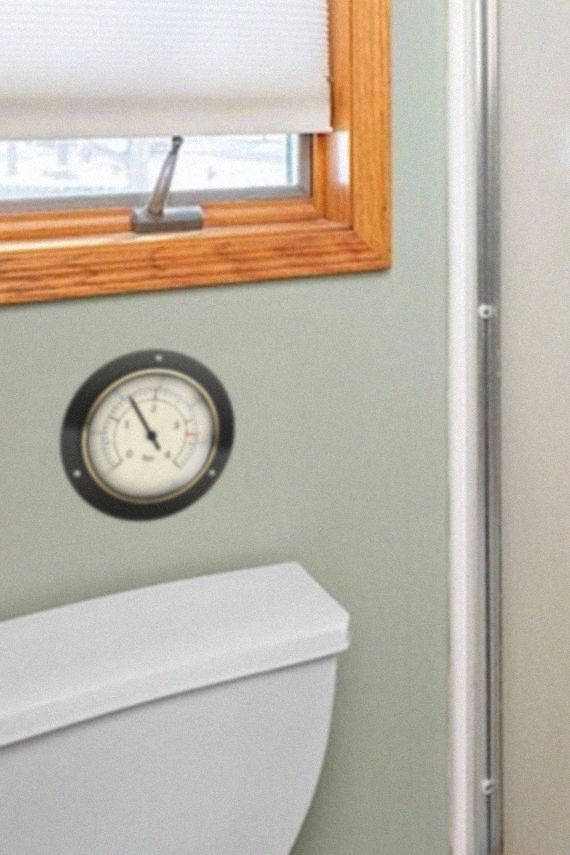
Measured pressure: 1.5 bar
